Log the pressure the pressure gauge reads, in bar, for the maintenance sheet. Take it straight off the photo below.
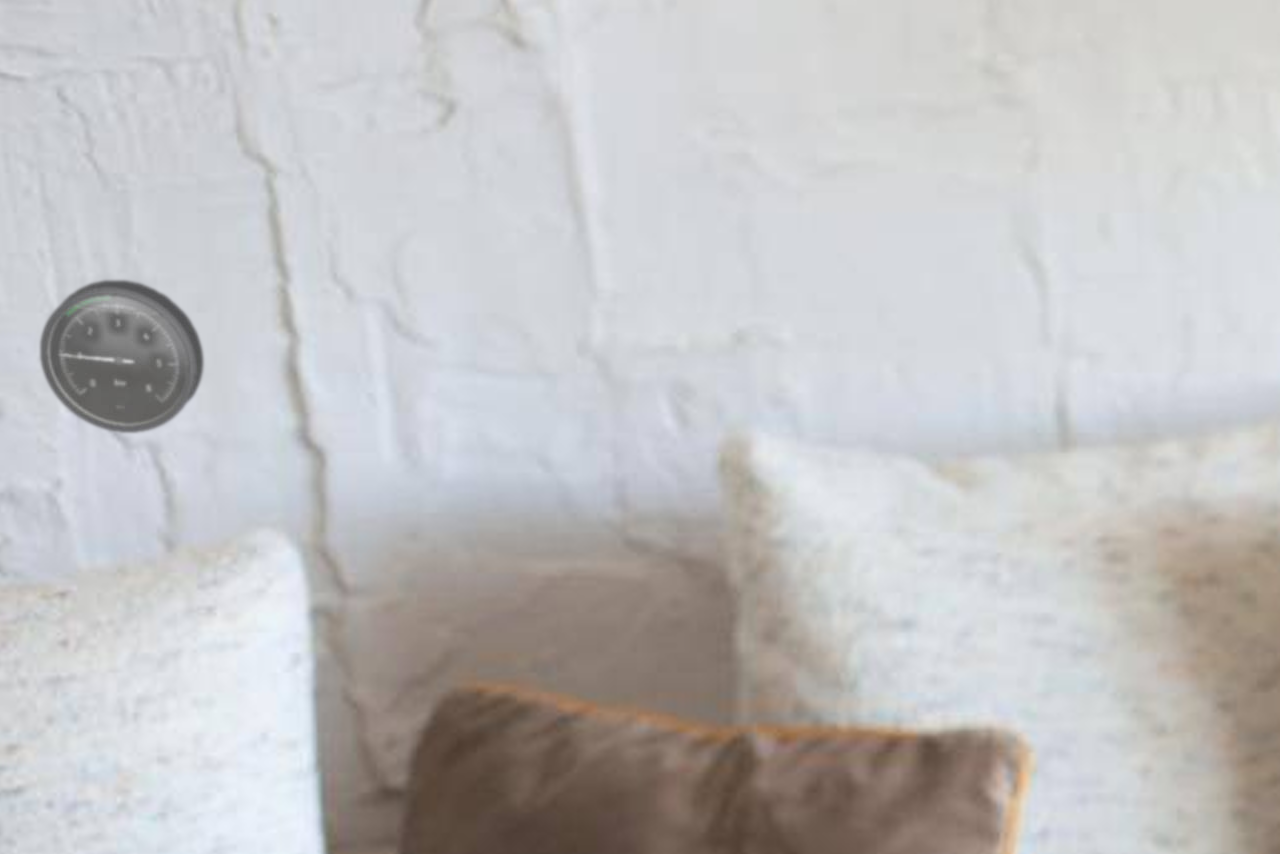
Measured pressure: 1 bar
